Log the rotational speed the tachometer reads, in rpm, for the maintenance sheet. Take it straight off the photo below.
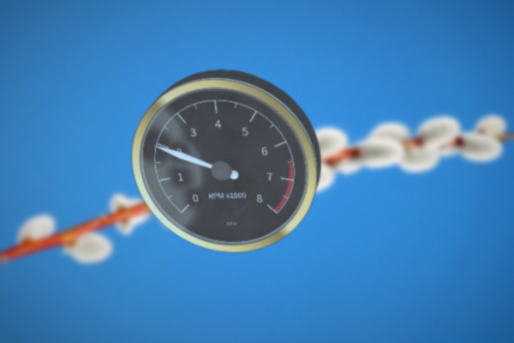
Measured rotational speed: 2000 rpm
